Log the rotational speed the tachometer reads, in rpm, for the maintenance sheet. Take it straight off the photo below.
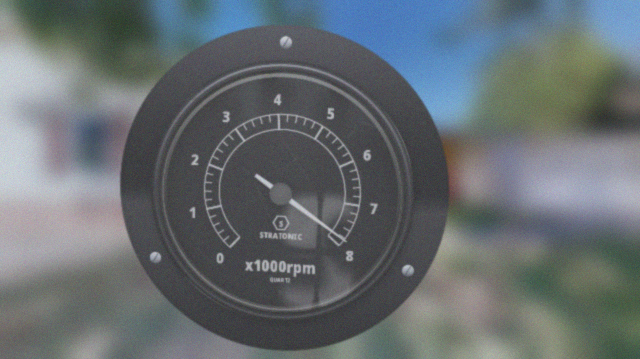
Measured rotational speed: 7800 rpm
